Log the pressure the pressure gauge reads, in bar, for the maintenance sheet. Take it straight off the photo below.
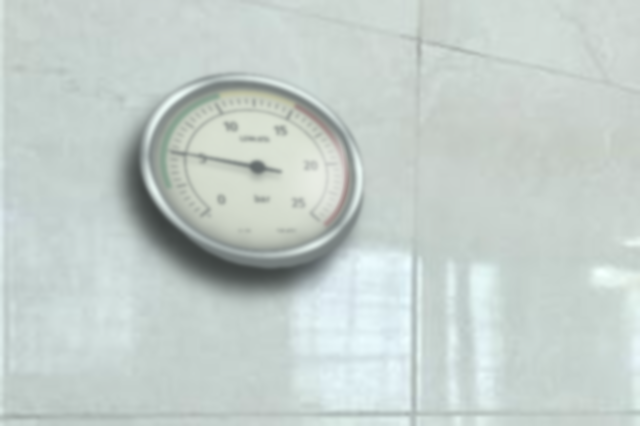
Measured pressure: 5 bar
